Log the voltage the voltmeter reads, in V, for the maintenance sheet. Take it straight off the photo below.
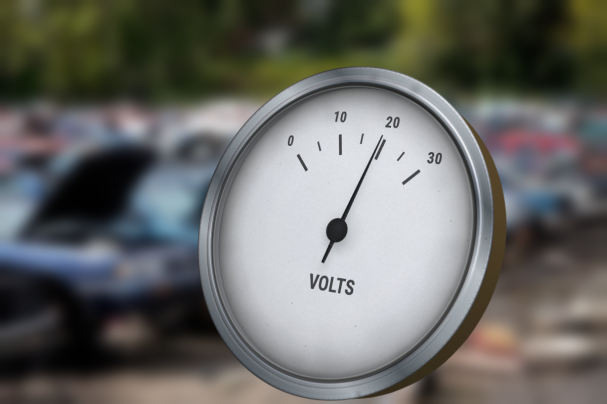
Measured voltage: 20 V
